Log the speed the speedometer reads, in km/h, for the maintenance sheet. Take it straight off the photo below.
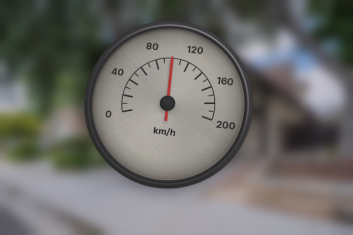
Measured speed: 100 km/h
